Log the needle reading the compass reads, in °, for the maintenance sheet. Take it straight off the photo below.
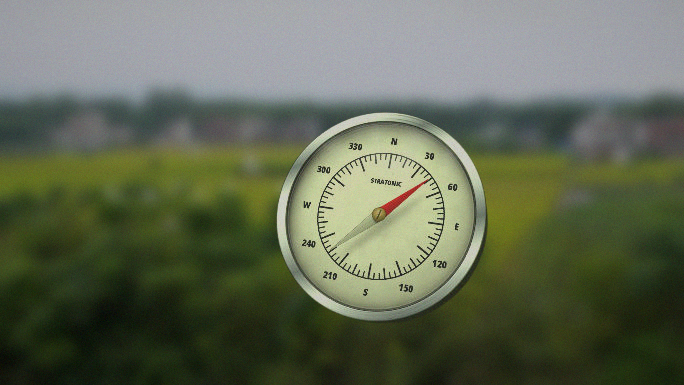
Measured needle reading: 45 °
